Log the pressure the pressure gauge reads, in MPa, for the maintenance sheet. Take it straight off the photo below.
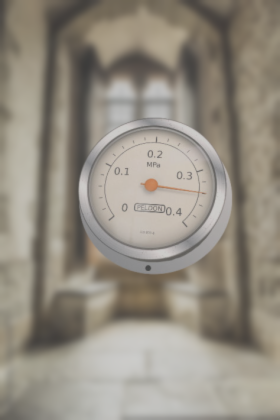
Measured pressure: 0.34 MPa
